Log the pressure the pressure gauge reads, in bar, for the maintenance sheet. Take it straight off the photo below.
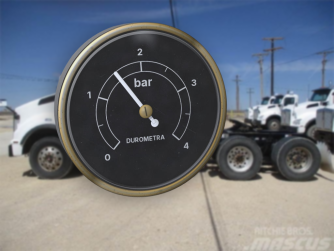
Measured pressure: 1.5 bar
